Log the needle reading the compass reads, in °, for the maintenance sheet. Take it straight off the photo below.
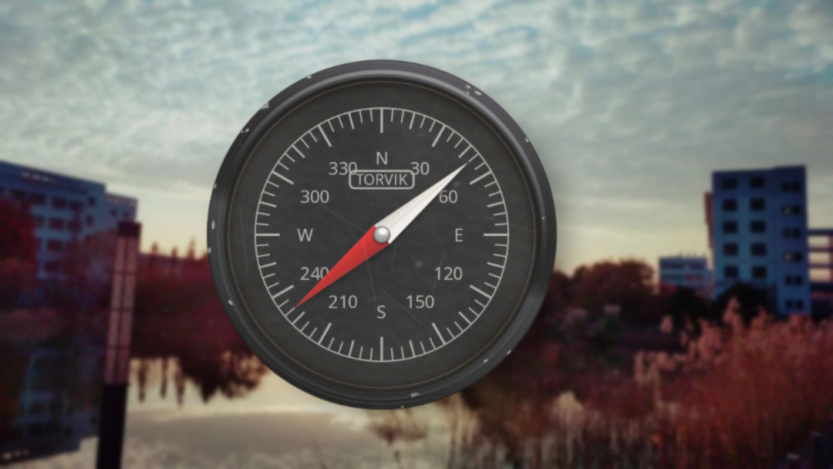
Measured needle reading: 230 °
